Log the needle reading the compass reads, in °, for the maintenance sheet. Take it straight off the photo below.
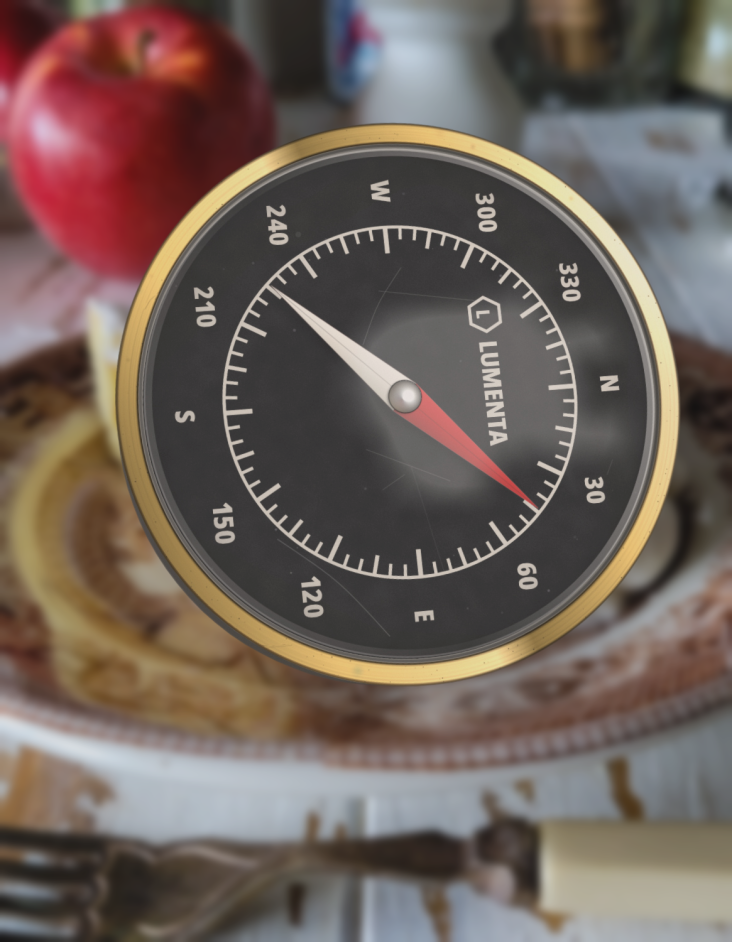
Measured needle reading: 45 °
